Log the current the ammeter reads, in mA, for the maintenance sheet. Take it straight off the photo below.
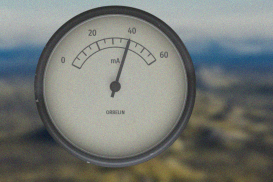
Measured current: 40 mA
